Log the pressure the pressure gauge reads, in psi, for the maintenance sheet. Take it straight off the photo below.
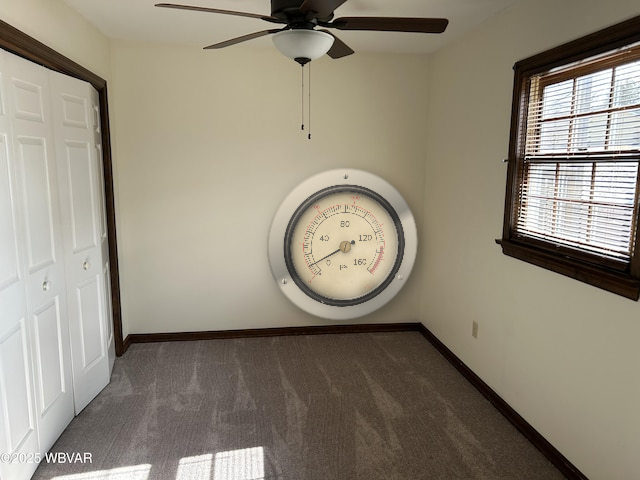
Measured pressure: 10 psi
